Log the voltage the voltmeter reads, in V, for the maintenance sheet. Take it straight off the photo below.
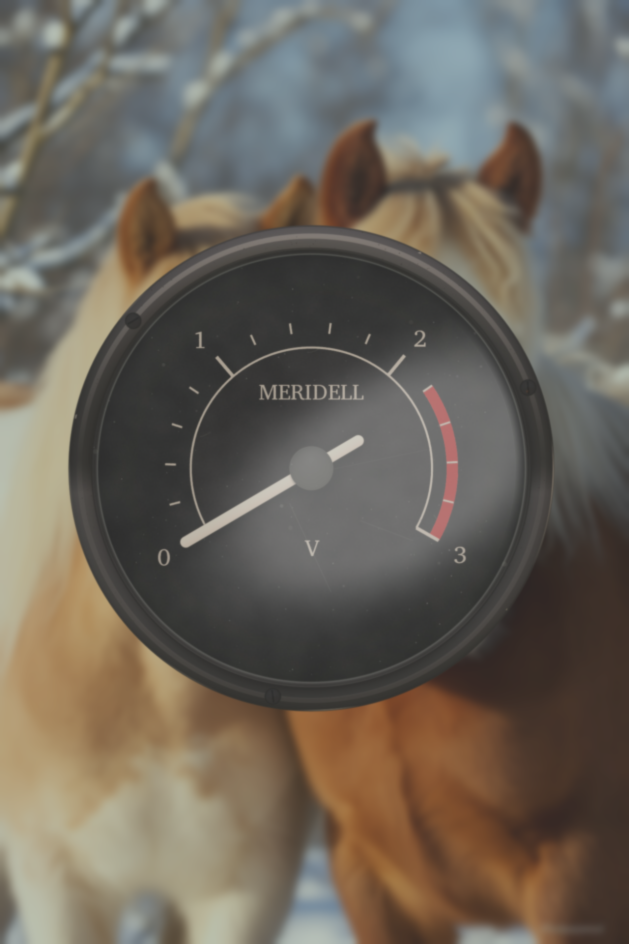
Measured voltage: 0 V
